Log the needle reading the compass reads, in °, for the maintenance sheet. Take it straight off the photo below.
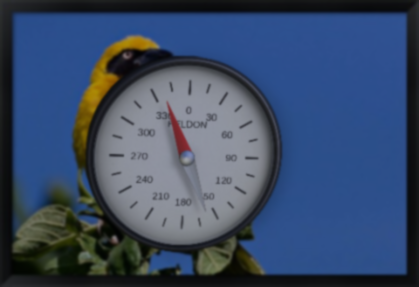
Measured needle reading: 337.5 °
